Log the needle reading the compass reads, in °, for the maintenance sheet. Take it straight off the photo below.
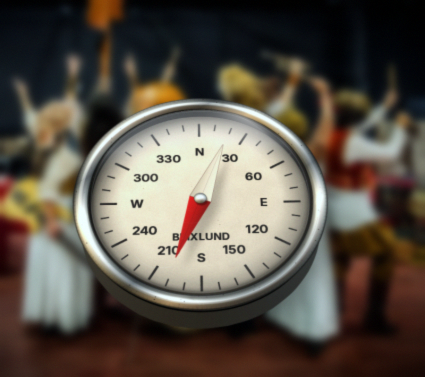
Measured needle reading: 200 °
